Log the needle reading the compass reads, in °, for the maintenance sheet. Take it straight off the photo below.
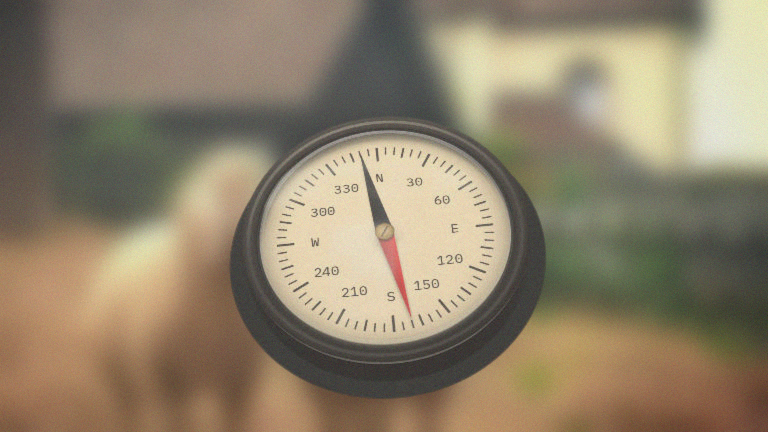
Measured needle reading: 170 °
